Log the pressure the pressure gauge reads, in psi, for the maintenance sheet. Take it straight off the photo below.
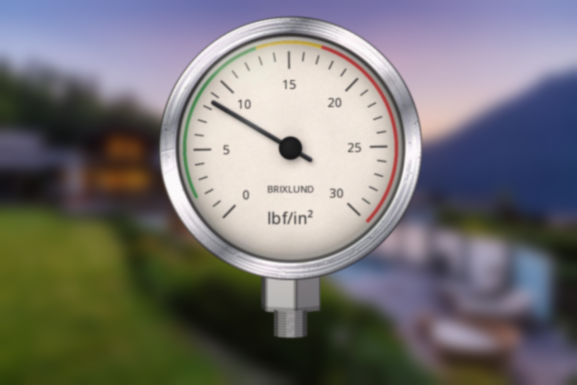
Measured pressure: 8.5 psi
